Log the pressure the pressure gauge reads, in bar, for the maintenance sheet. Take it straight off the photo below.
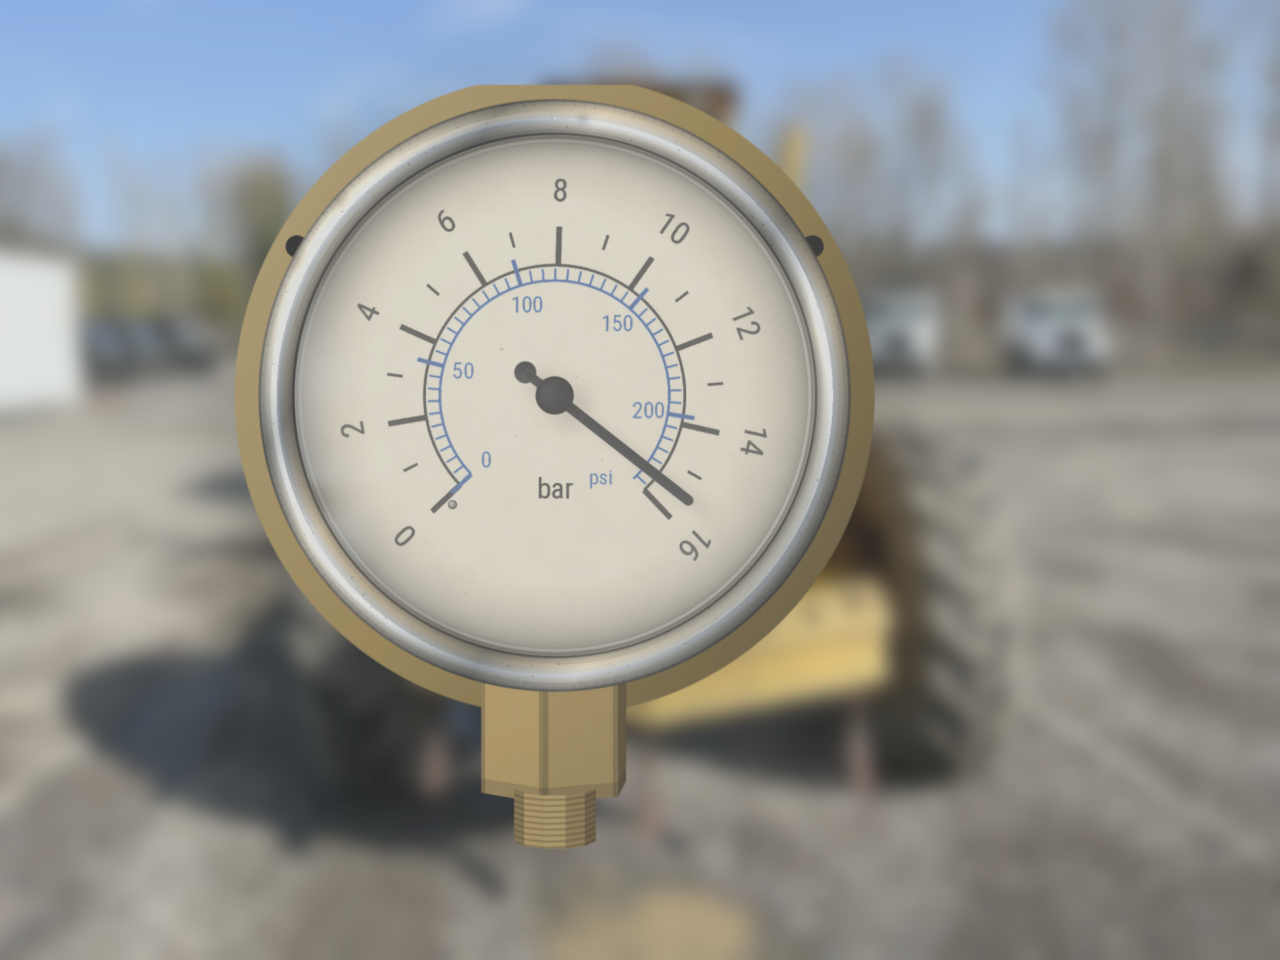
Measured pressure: 15.5 bar
